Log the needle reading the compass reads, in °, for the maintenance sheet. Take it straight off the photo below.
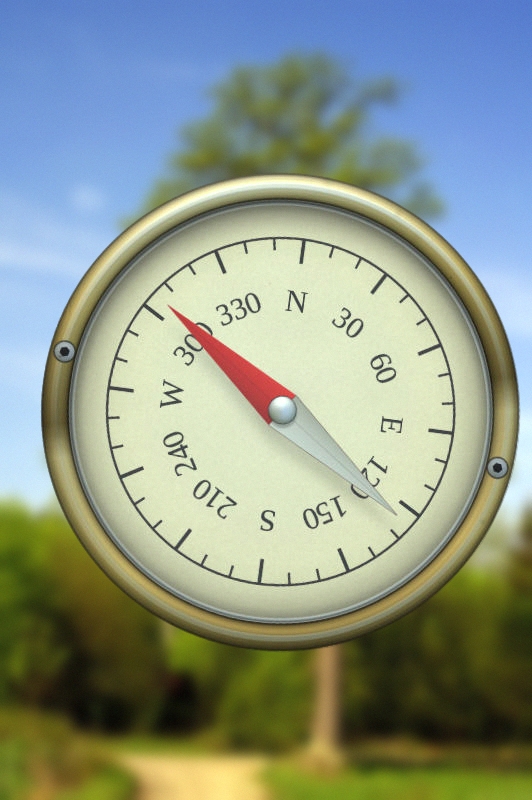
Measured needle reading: 305 °
